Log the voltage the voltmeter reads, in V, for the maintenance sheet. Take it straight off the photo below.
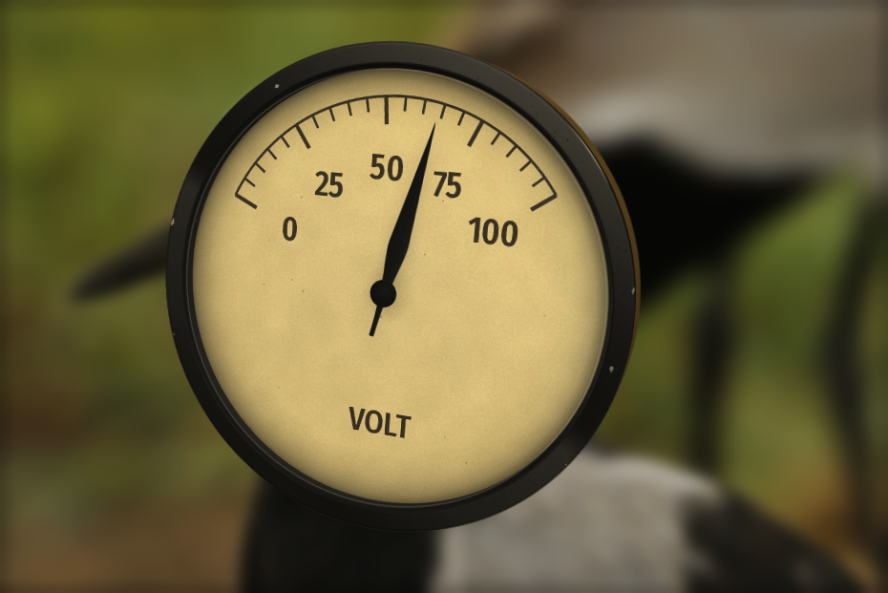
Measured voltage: 65 V
